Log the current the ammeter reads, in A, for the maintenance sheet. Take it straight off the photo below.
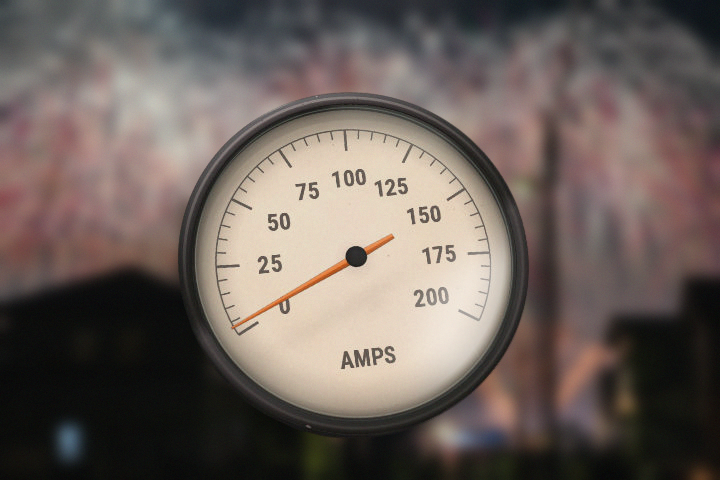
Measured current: 2.5 A
